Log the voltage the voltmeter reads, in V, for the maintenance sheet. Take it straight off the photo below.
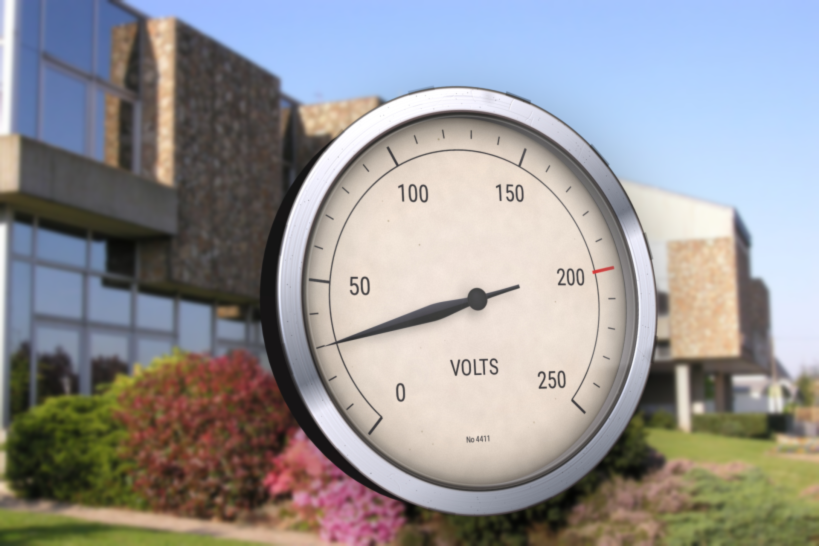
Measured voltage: 30 V
